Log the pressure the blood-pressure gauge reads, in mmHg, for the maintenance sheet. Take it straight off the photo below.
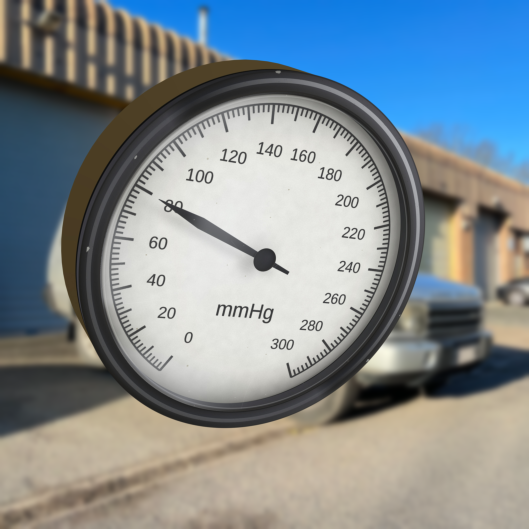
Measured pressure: 80 mmHg
